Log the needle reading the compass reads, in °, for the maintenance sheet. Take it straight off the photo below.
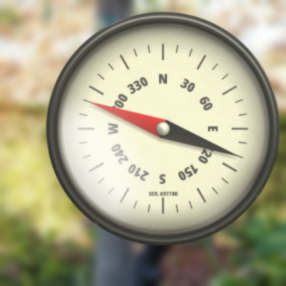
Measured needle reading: 290 °
